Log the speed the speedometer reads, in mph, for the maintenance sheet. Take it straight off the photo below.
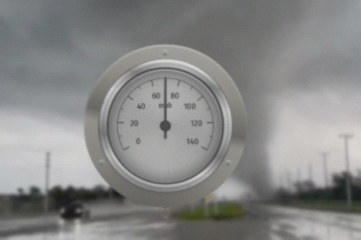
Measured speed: 70 mph
